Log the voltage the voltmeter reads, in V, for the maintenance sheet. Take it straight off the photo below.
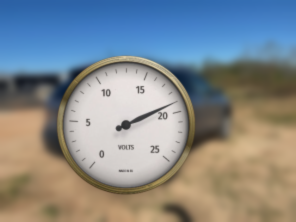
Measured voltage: 19 V
